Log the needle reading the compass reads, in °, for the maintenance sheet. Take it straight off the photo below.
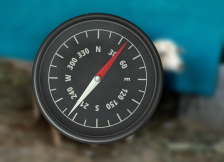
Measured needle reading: 37.5 °
